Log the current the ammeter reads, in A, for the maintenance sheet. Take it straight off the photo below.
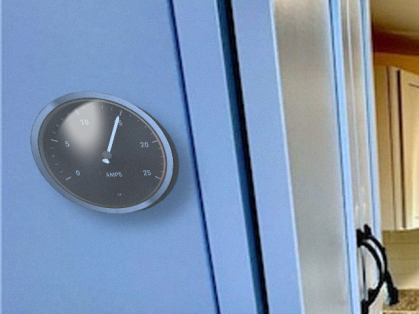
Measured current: 15 A
